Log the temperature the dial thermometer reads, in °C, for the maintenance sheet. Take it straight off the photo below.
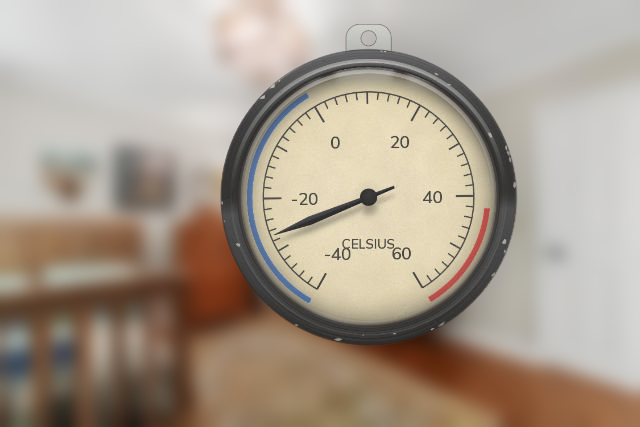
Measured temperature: -27 °C
